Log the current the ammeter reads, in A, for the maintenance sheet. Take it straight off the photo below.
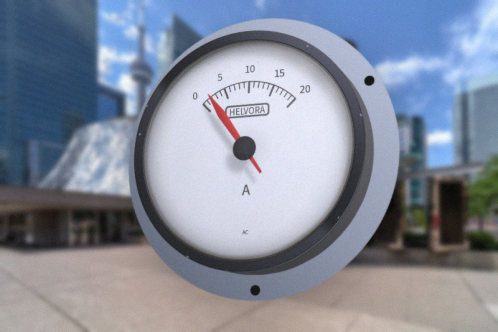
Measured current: 2 A
